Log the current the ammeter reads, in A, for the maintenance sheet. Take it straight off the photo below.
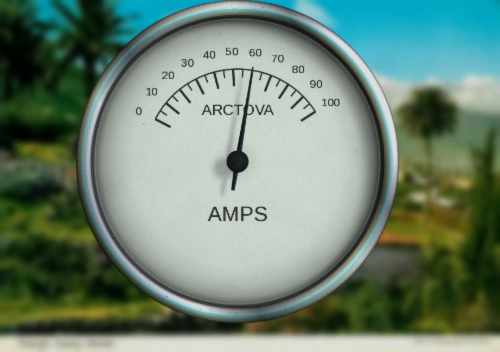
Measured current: 60 A
